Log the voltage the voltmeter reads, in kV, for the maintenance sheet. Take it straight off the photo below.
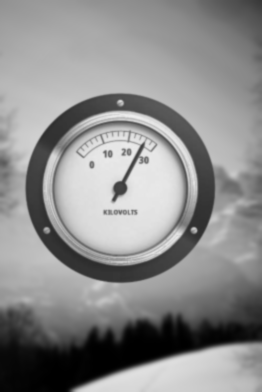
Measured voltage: 26 kV
